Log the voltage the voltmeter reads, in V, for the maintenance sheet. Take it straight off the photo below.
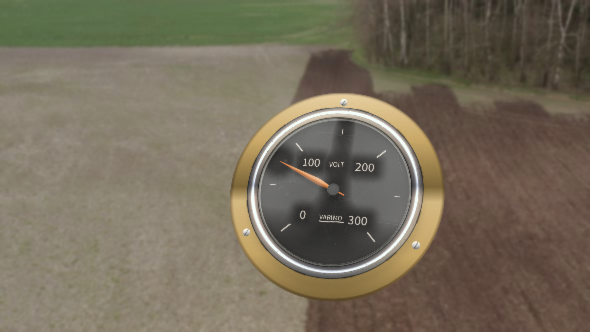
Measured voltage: 75 V
